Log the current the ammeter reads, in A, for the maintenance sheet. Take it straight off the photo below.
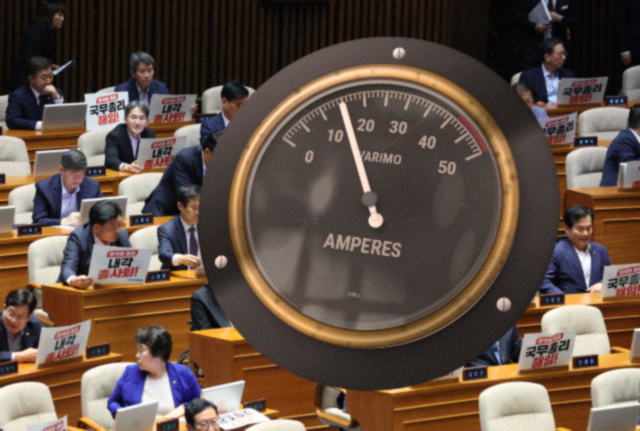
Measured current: 15 A
